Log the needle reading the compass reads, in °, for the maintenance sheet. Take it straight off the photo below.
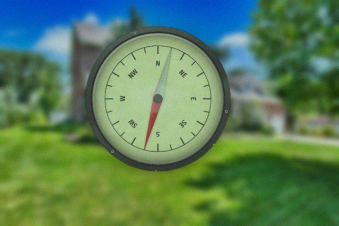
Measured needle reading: 195 °
